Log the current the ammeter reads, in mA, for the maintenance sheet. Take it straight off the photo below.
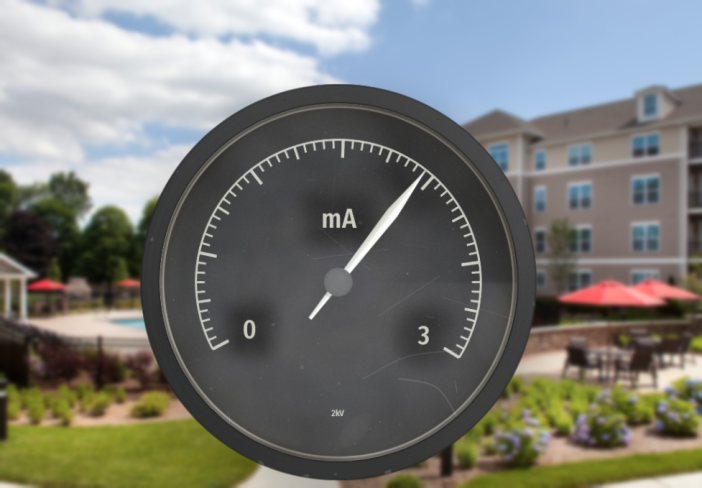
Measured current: 1.95 mA
